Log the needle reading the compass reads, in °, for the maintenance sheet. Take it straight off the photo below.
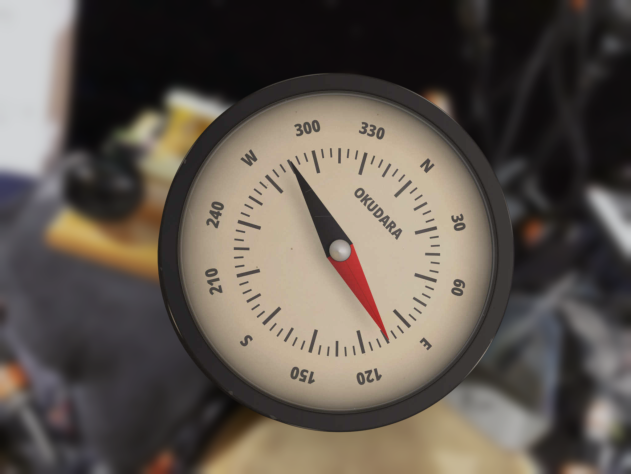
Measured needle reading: 105 °
